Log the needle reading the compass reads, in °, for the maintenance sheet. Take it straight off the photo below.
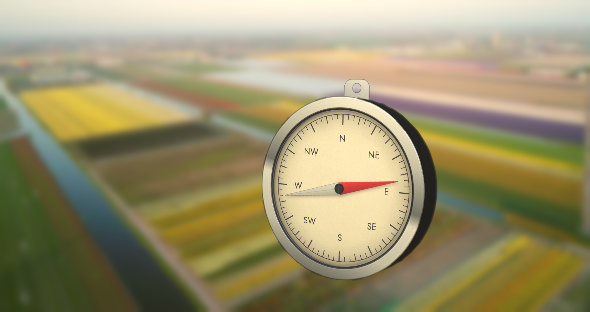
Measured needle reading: 80 °
